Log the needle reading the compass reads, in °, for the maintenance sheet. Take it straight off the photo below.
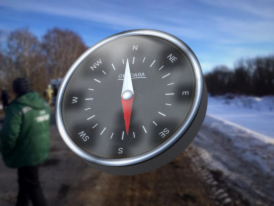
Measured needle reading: 172.5 °
